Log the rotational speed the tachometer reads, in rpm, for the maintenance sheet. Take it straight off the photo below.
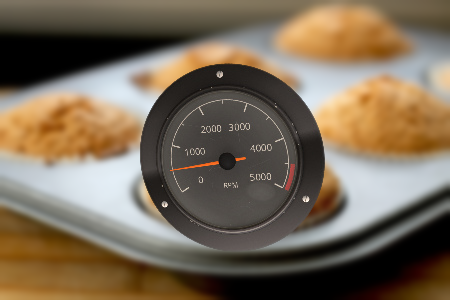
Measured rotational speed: 500 rpm
